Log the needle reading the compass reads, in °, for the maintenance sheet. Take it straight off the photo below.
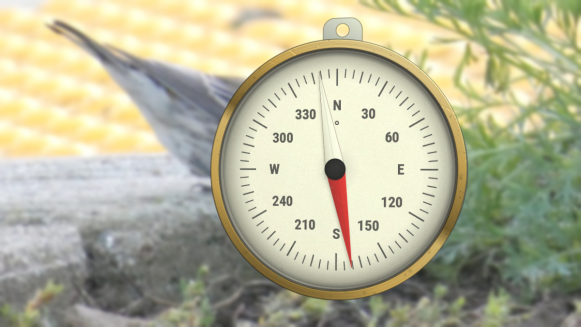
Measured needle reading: 170 °
